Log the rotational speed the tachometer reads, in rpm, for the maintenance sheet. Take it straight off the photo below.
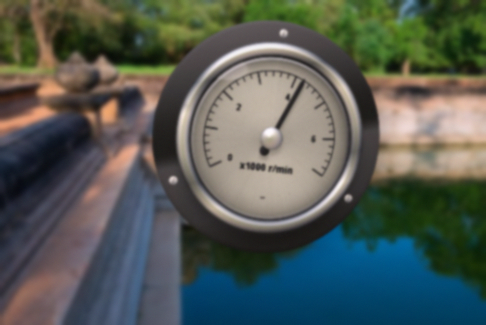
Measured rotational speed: 4200 rpm
